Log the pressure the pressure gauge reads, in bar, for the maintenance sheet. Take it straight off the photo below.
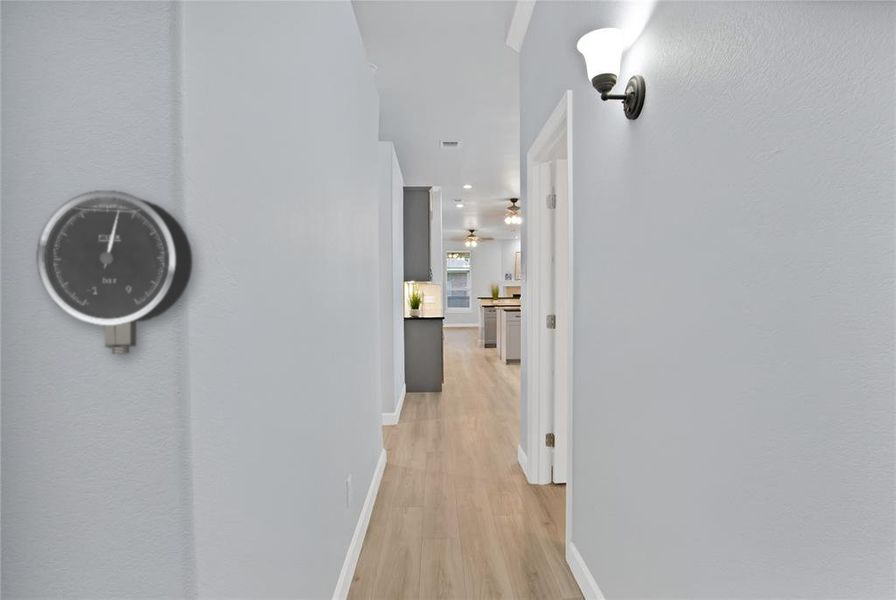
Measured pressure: 4.5 bar
